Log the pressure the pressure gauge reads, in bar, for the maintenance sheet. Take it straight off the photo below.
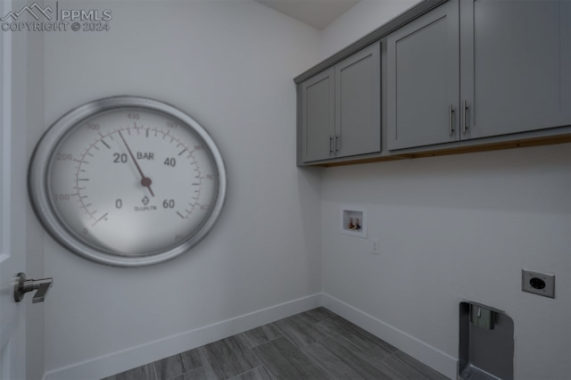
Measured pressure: 24 bar
